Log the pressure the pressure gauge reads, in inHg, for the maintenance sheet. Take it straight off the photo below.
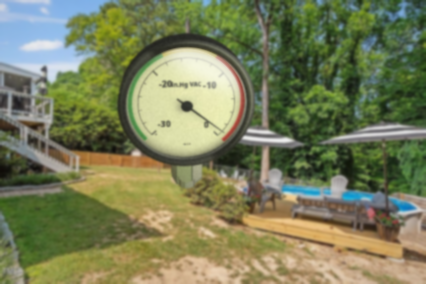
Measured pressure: -1 inHg
